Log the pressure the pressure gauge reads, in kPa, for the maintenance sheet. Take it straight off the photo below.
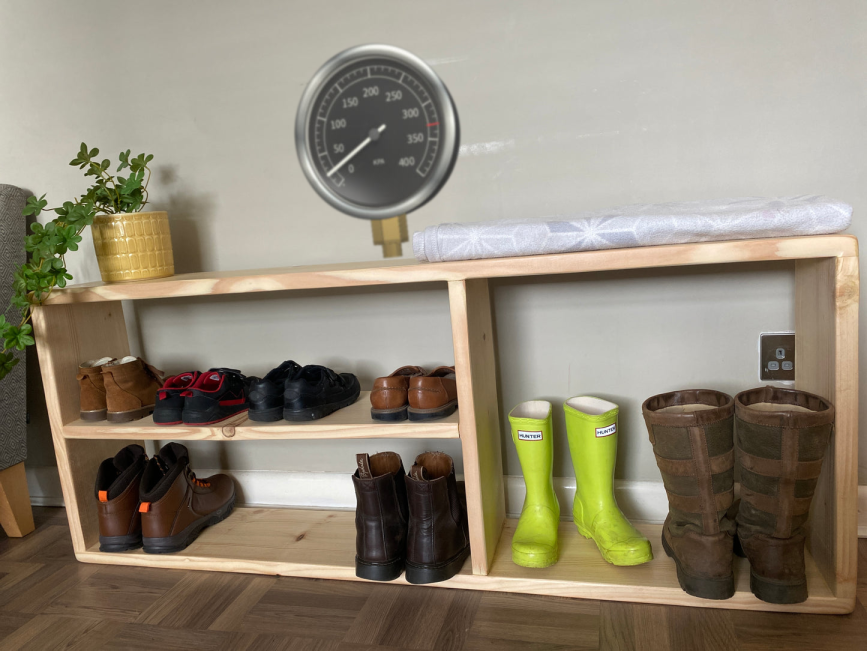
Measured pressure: 20 kPa
